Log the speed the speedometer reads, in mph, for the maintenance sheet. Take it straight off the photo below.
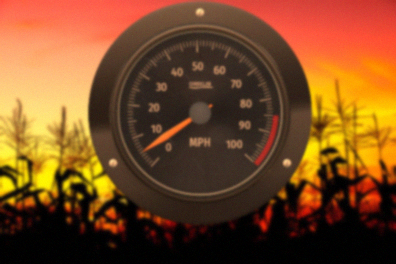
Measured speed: 5 mph
